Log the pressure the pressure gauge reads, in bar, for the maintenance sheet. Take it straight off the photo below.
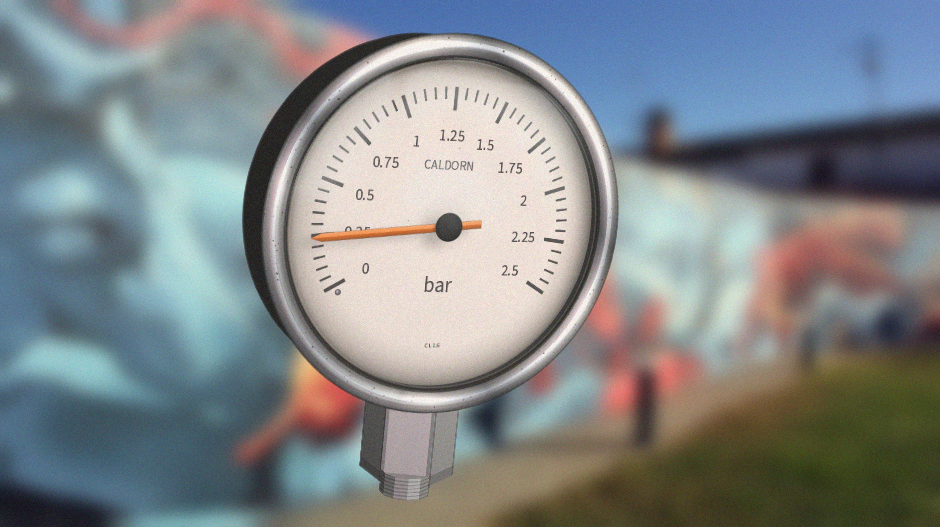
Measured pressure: 0.25 bar
